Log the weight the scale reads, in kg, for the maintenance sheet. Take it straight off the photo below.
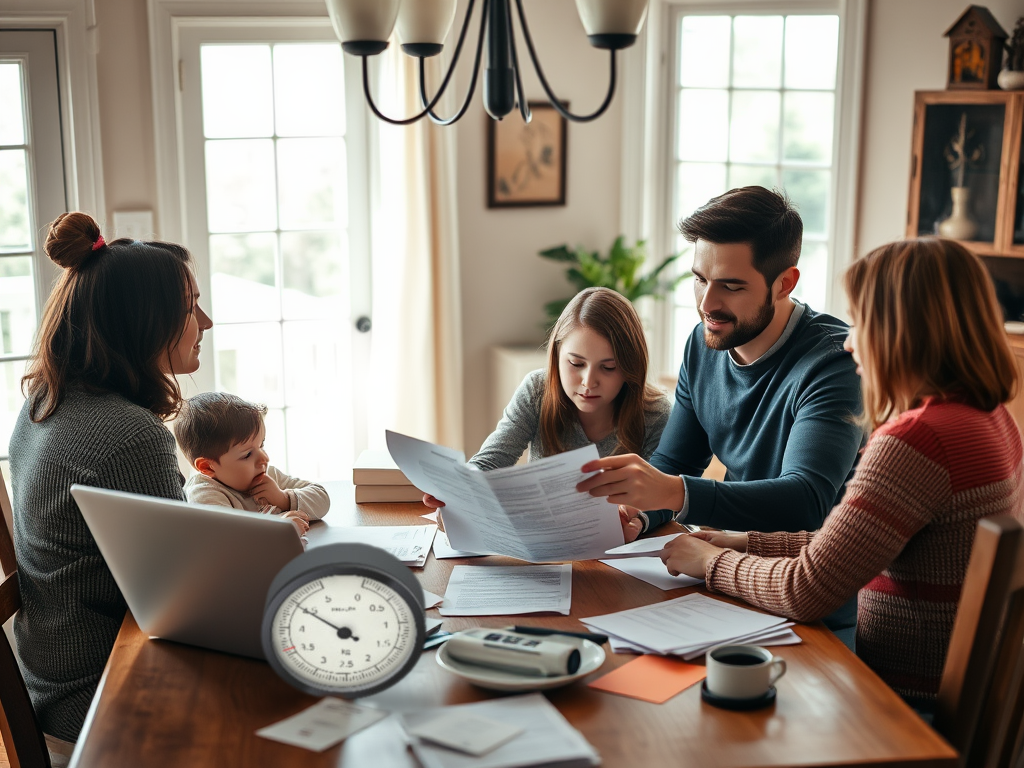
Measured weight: 4.5 kg
